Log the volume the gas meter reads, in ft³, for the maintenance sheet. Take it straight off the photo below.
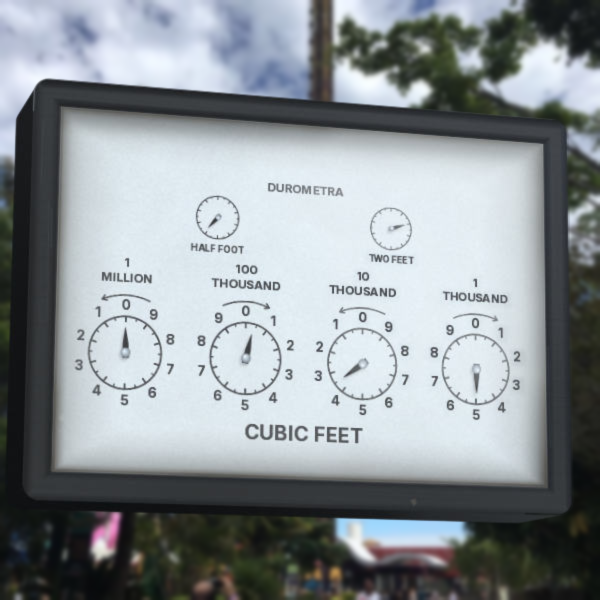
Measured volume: 3500 ft³
